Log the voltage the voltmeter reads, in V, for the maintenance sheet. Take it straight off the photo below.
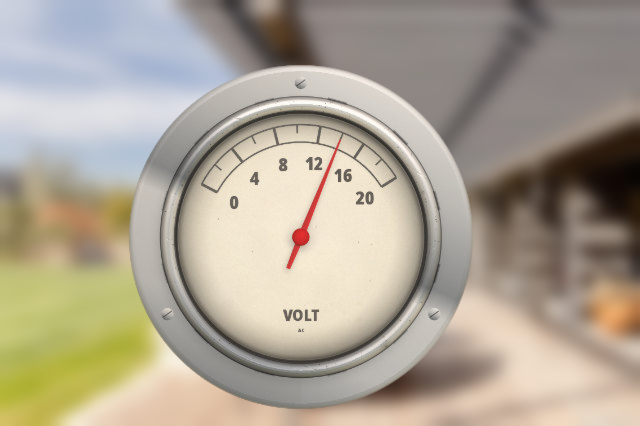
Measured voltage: 14 V
